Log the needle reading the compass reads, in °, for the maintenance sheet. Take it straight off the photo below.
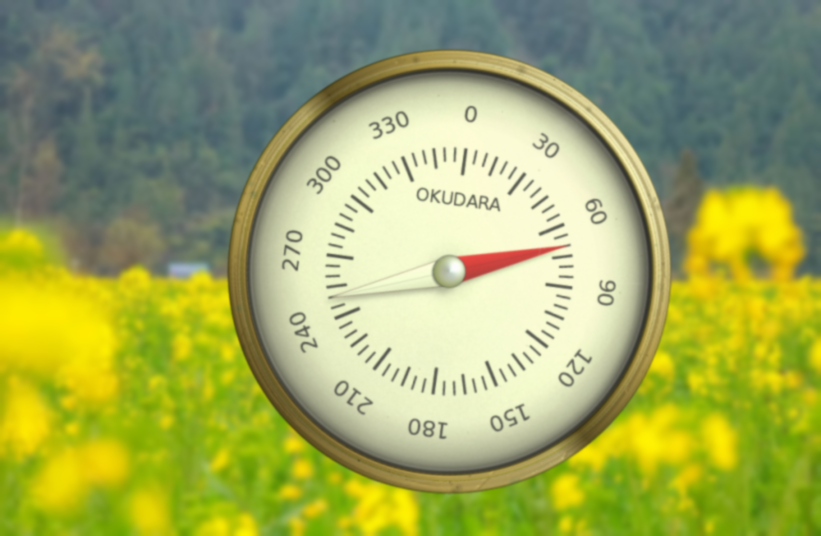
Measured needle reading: 70 °
